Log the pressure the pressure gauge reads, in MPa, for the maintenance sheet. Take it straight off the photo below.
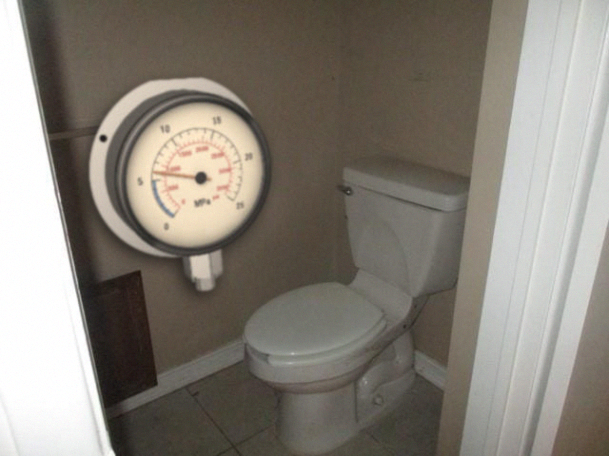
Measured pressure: 6 MPa
